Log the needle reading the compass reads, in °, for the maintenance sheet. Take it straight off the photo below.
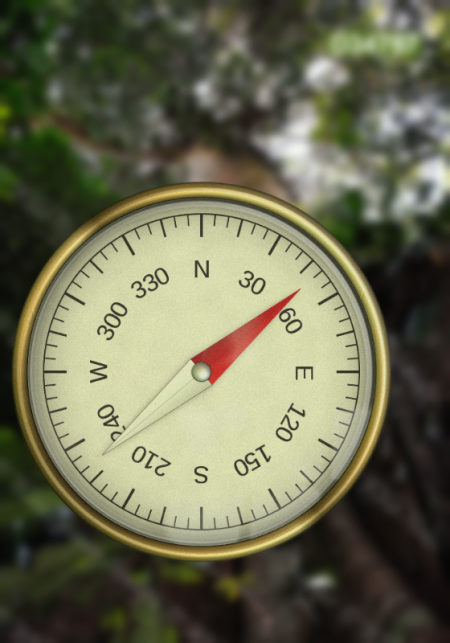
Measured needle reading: 50 °
